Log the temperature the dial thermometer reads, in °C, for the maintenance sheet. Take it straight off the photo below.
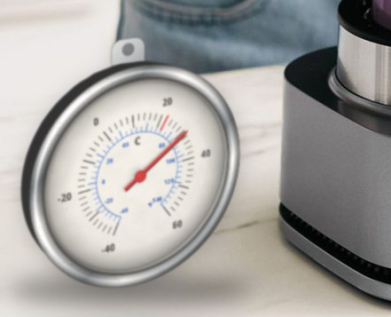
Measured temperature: 30 °C
